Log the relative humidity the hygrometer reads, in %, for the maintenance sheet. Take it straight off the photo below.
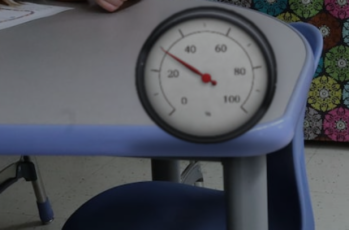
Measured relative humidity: 30 %
